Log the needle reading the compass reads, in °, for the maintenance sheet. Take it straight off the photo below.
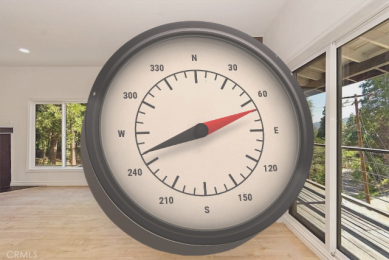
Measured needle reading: 70 °
